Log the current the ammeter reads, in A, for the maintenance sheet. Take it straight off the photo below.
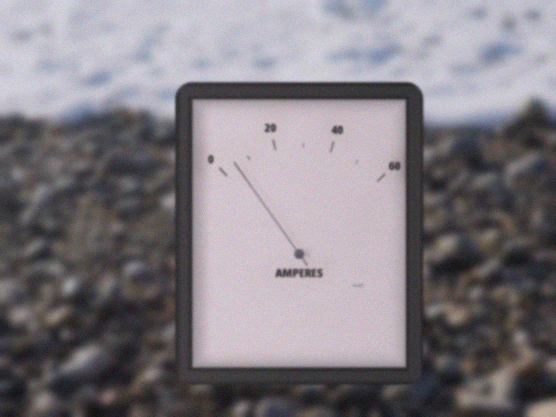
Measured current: 5 A
